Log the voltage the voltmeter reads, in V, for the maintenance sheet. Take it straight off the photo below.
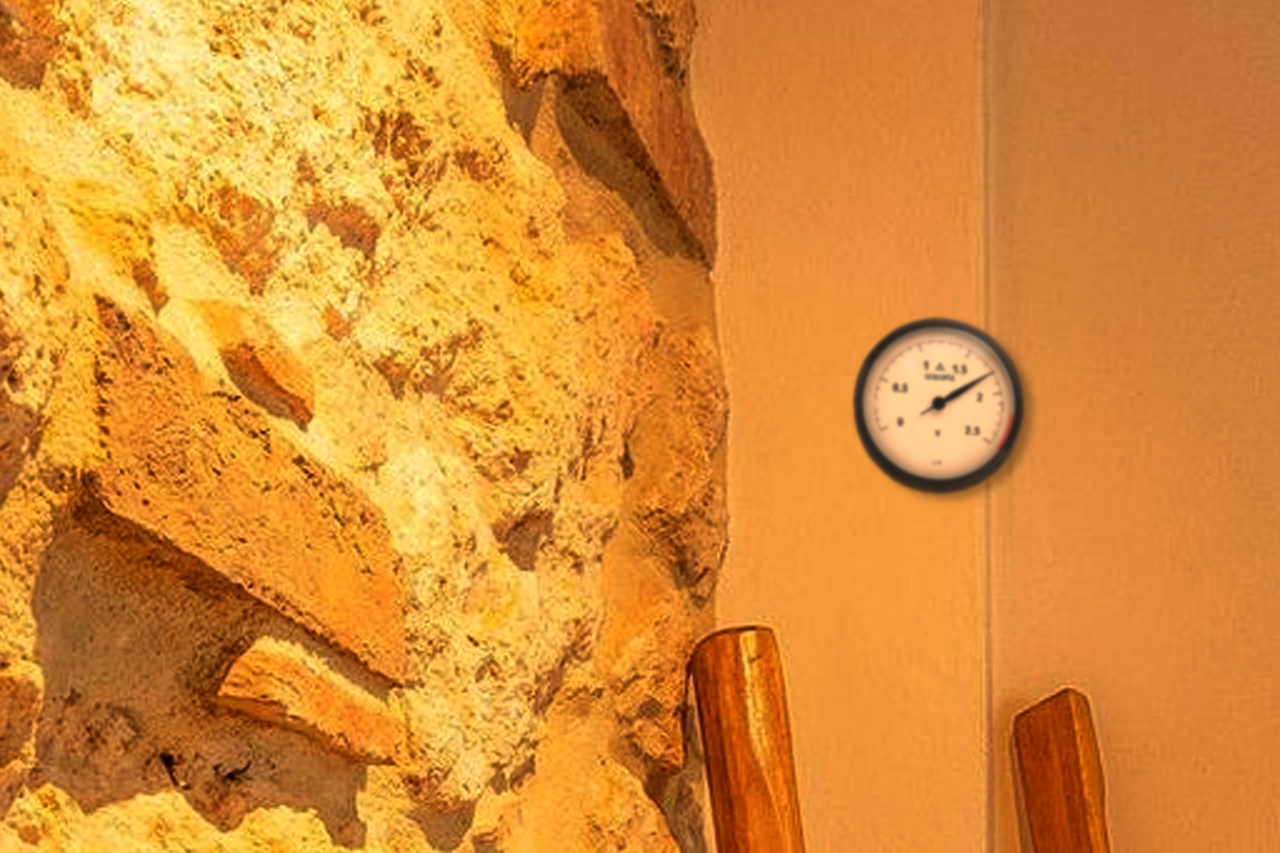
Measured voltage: 1.8 V
